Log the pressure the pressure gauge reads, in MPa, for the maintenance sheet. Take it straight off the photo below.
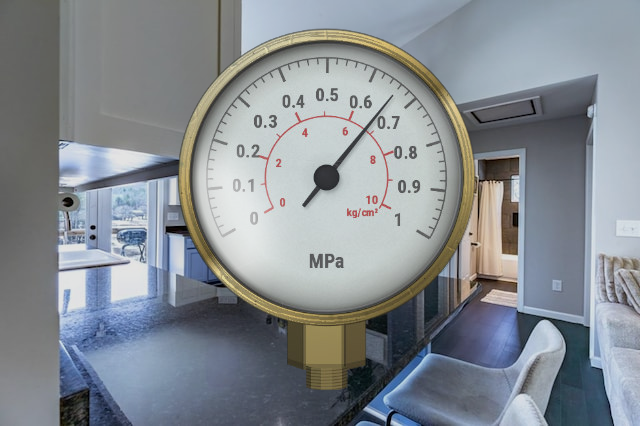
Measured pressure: 0.66 MPa
